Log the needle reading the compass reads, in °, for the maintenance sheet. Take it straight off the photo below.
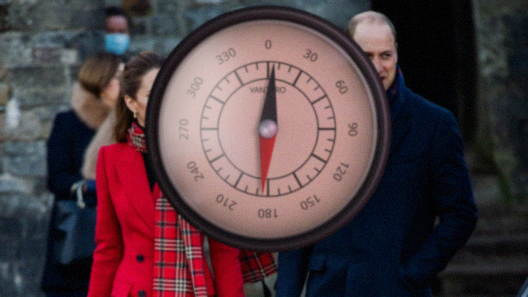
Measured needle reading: 185 °
